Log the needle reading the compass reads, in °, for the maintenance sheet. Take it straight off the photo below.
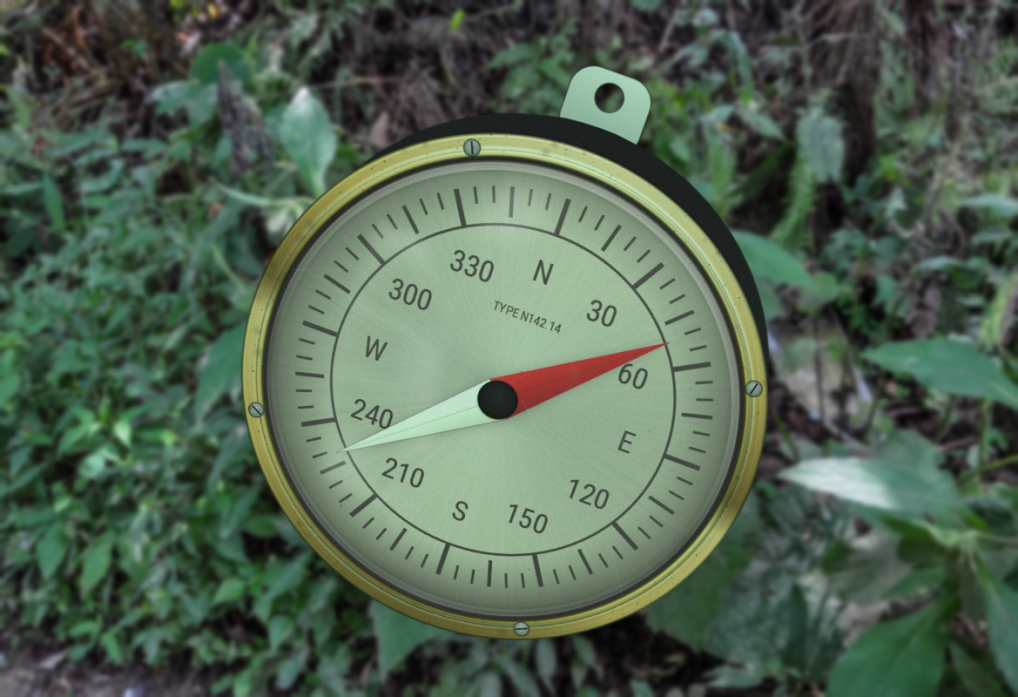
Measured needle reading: 50 °
